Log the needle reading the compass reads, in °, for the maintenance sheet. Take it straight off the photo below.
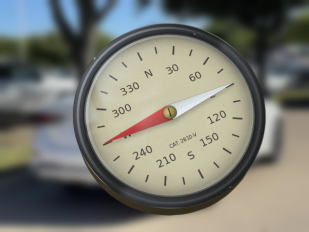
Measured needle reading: 270 °
